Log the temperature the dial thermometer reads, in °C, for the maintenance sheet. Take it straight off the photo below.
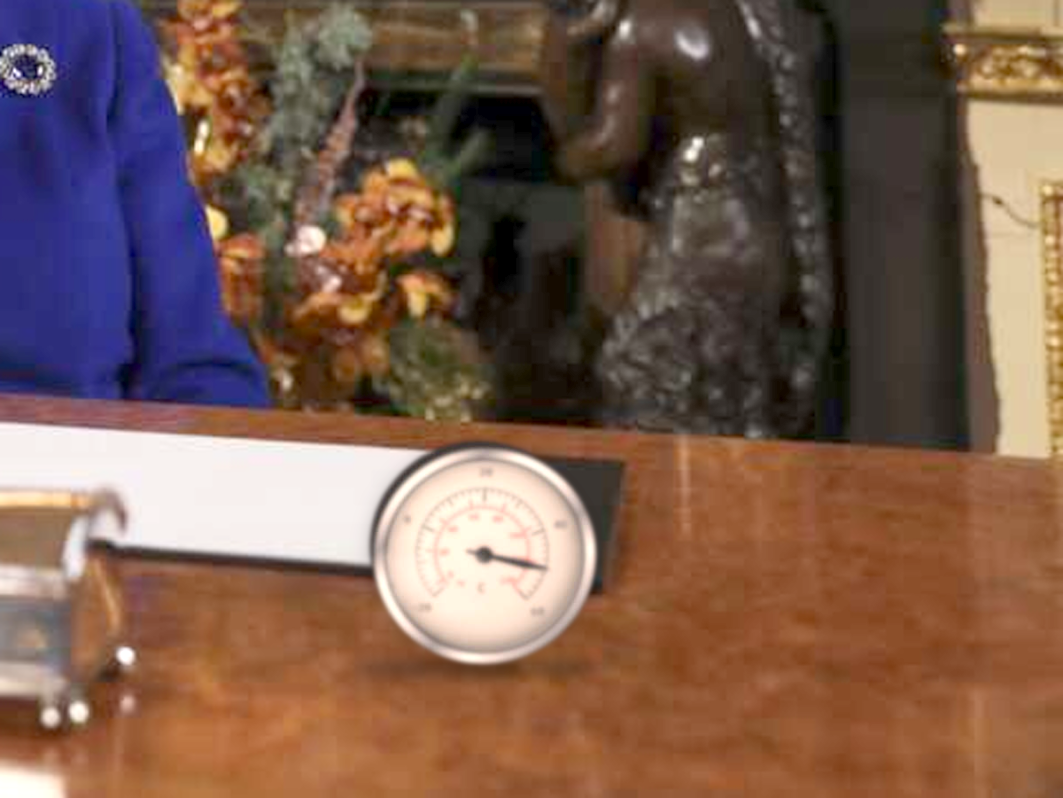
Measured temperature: 50 °C
